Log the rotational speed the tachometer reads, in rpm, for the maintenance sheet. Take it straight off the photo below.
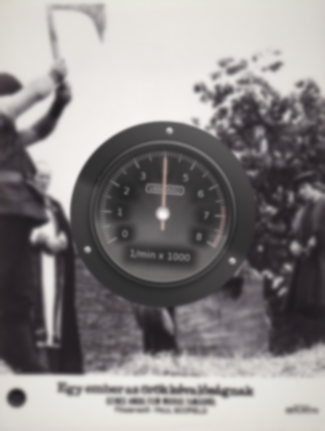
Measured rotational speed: 4000 rpm
